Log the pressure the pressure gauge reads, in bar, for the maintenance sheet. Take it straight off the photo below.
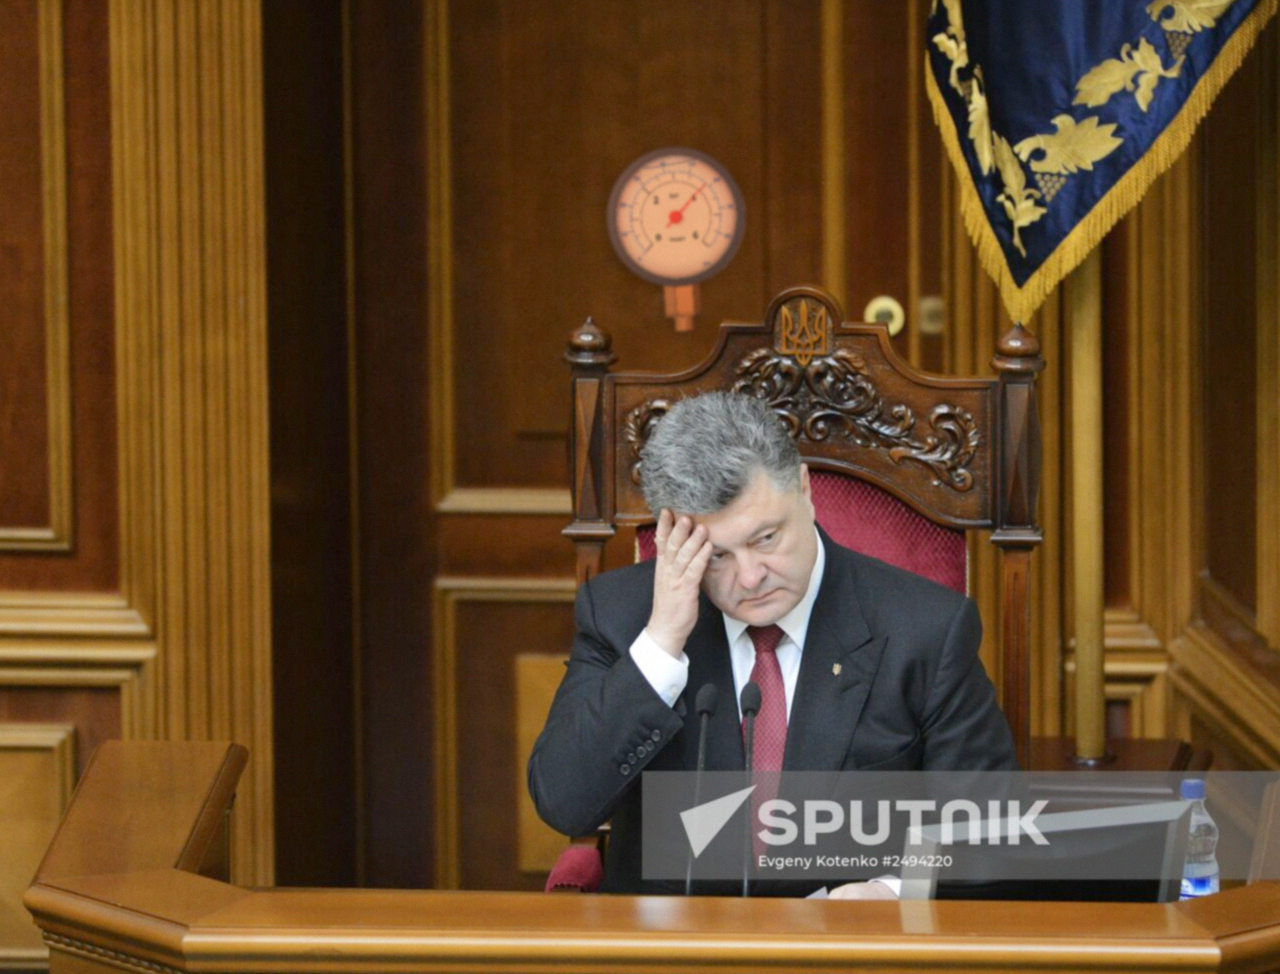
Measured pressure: 4 bar
